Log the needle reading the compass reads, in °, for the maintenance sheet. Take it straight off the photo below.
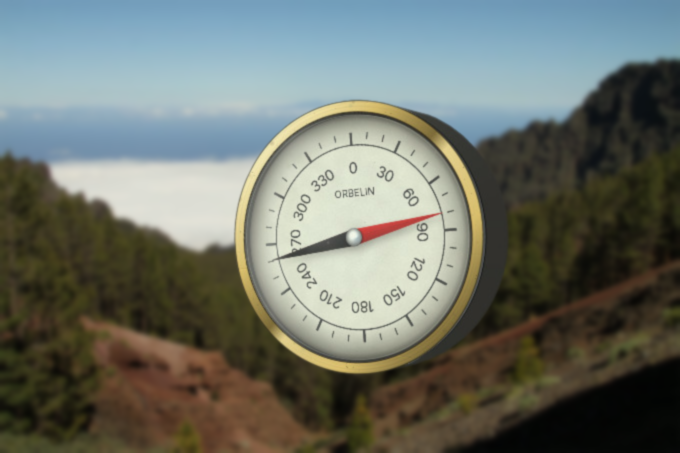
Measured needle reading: 80 °
